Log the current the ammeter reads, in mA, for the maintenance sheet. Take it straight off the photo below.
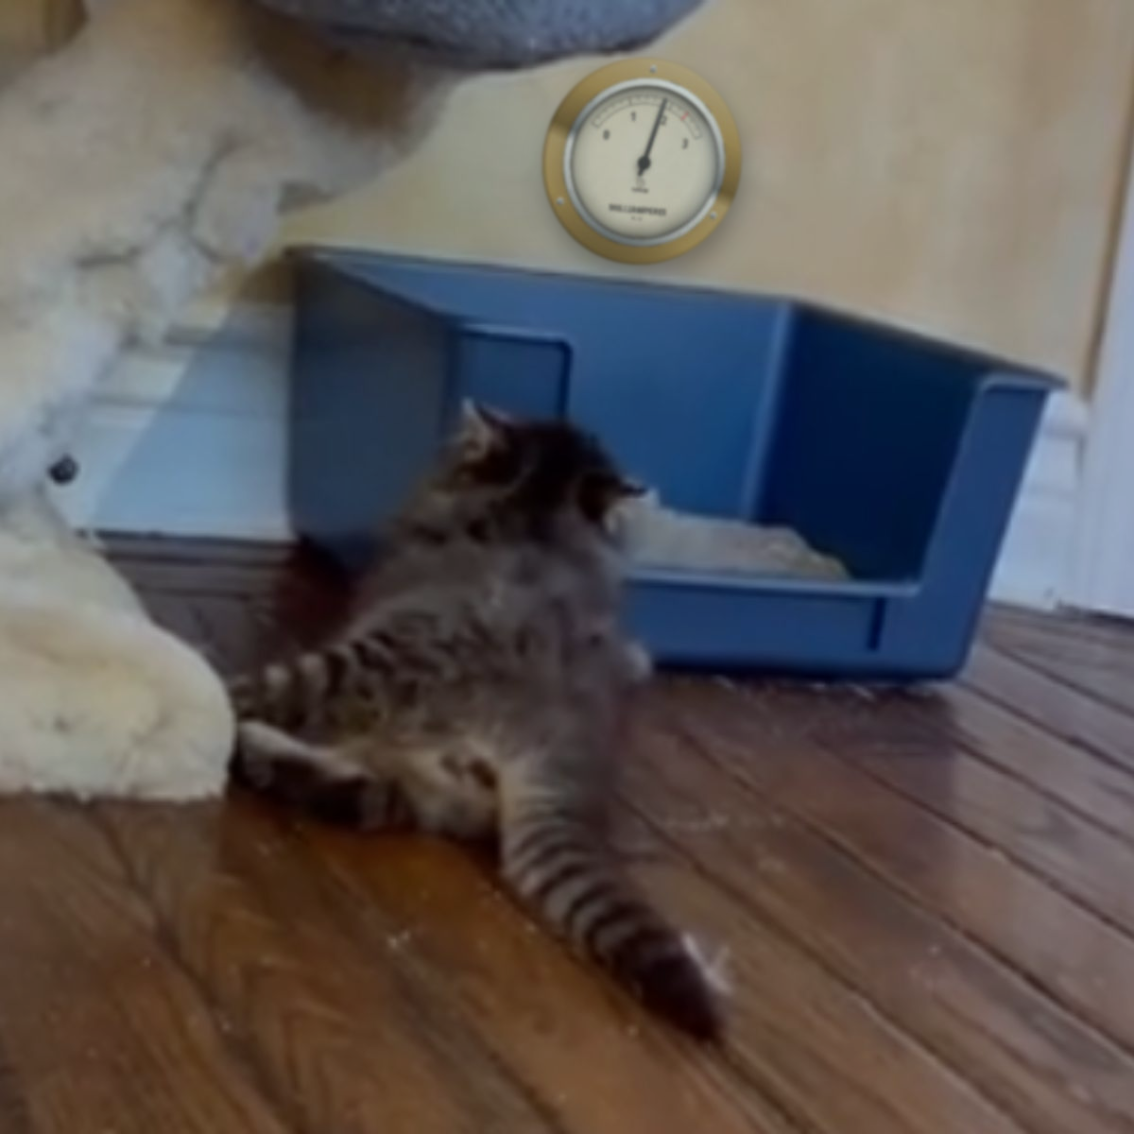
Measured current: 1.8 mA
